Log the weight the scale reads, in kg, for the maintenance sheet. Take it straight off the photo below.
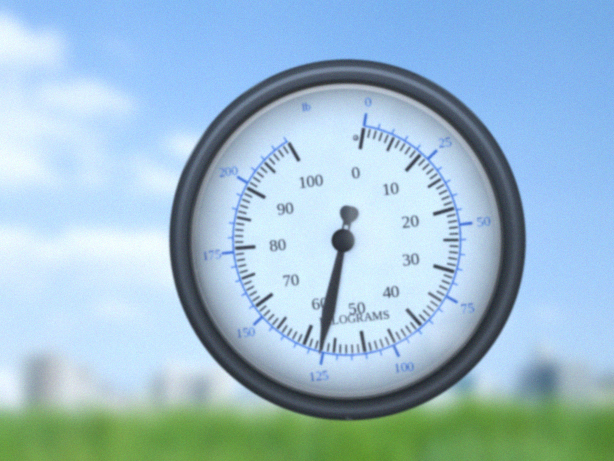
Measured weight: 57 kg
